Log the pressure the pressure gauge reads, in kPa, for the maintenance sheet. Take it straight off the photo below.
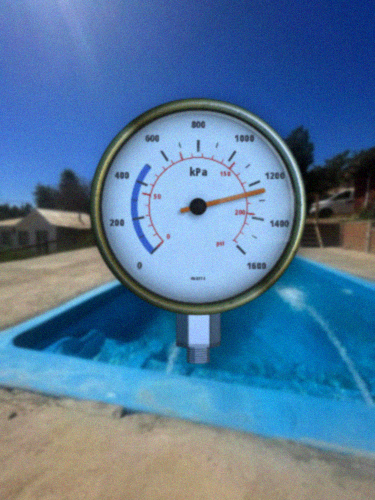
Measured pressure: 1250 kPa
